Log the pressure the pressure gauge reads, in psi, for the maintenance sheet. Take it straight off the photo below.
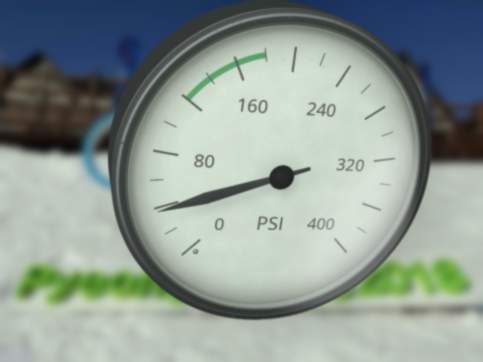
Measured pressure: 40 psi
